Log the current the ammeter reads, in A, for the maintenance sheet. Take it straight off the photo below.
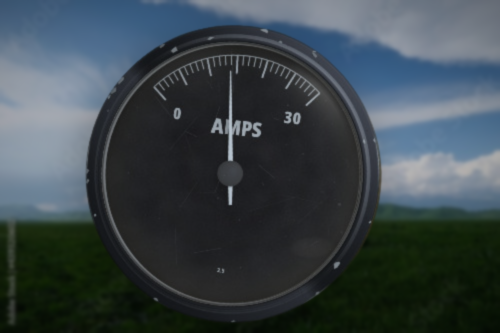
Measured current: 14 A
